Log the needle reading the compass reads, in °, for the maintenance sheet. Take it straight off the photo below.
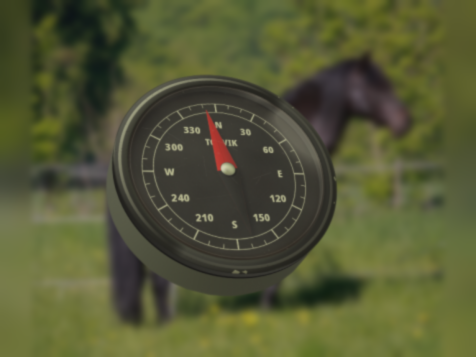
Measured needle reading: 350 °
